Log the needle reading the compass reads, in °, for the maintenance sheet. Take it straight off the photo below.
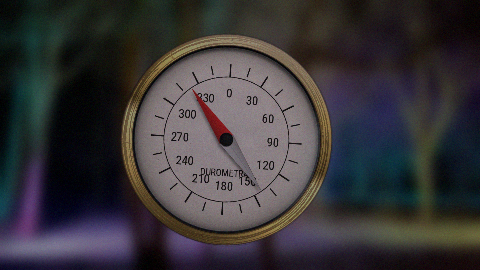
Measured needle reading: 322.5 °
